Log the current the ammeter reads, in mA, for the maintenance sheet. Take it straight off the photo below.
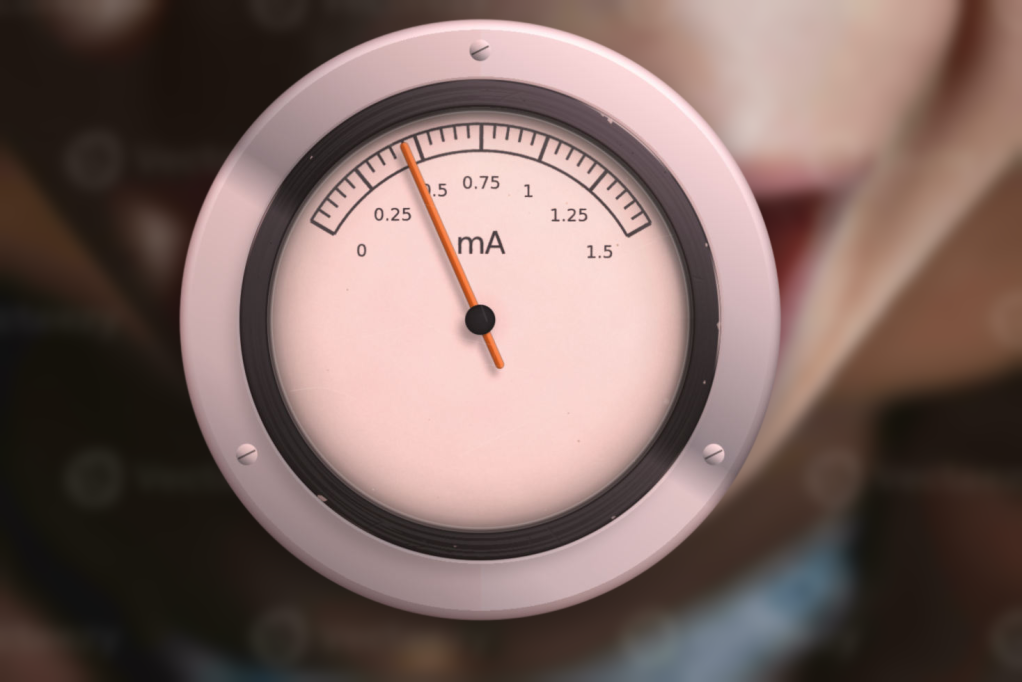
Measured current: 0.45 mA
